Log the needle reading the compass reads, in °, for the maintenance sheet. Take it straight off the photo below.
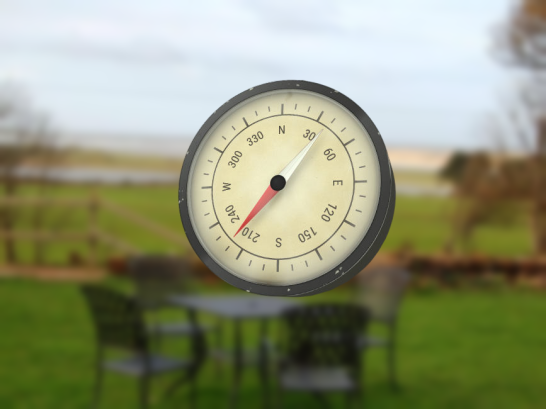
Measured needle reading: 220 °
